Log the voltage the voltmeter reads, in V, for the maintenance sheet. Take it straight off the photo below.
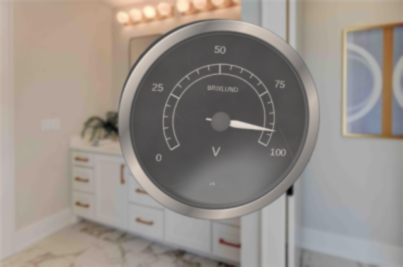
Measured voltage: 92.5 V
